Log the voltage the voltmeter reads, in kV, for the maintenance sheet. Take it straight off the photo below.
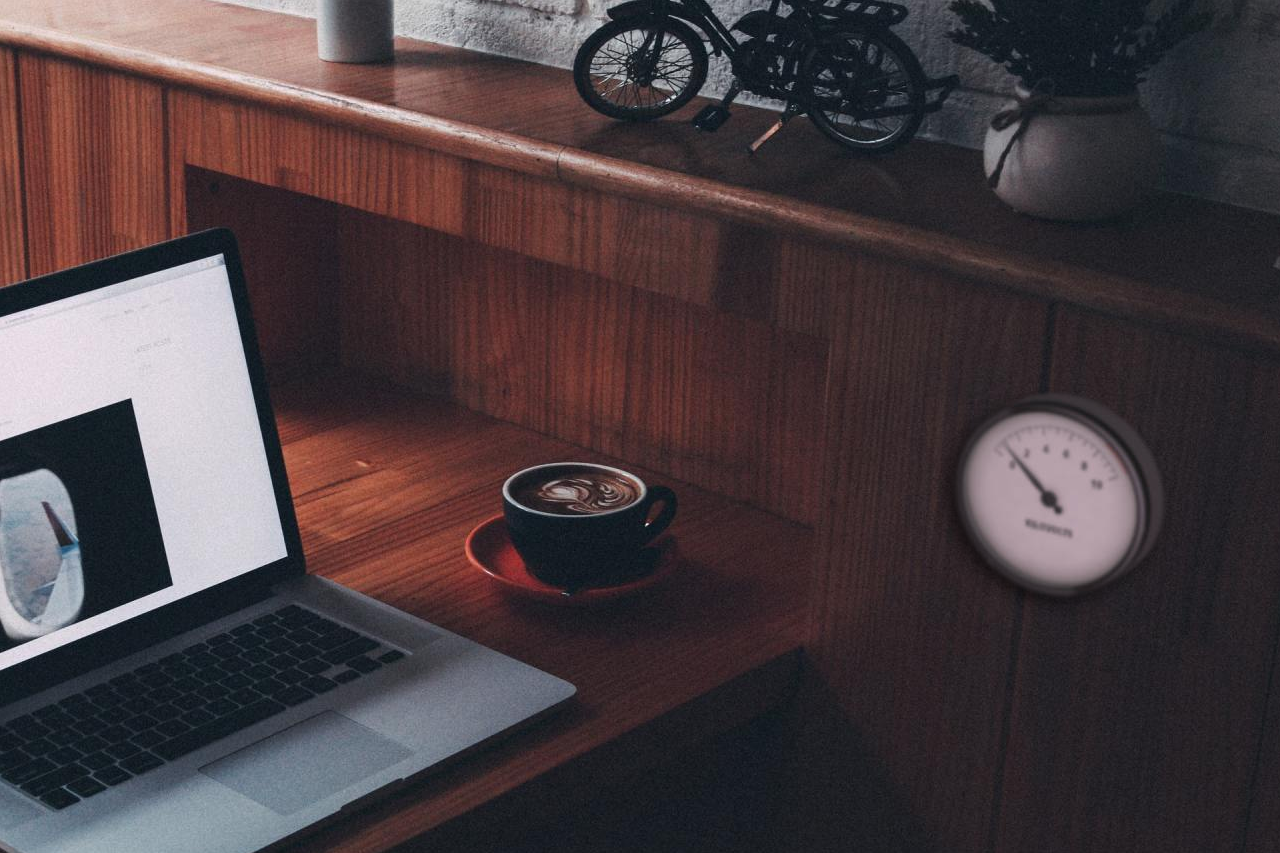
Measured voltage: 1 kV
